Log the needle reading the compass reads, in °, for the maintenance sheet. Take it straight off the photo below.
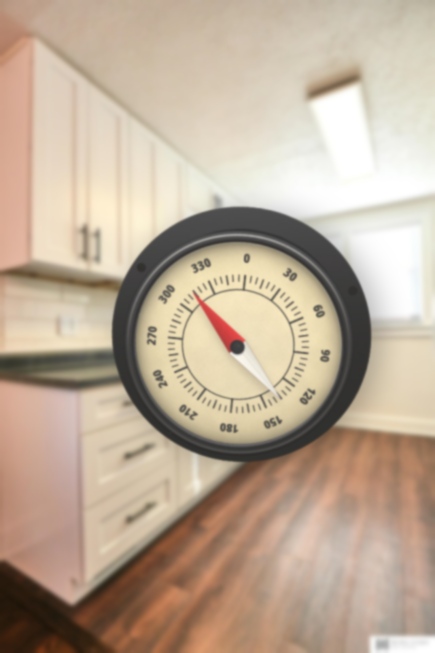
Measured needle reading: 315 °
